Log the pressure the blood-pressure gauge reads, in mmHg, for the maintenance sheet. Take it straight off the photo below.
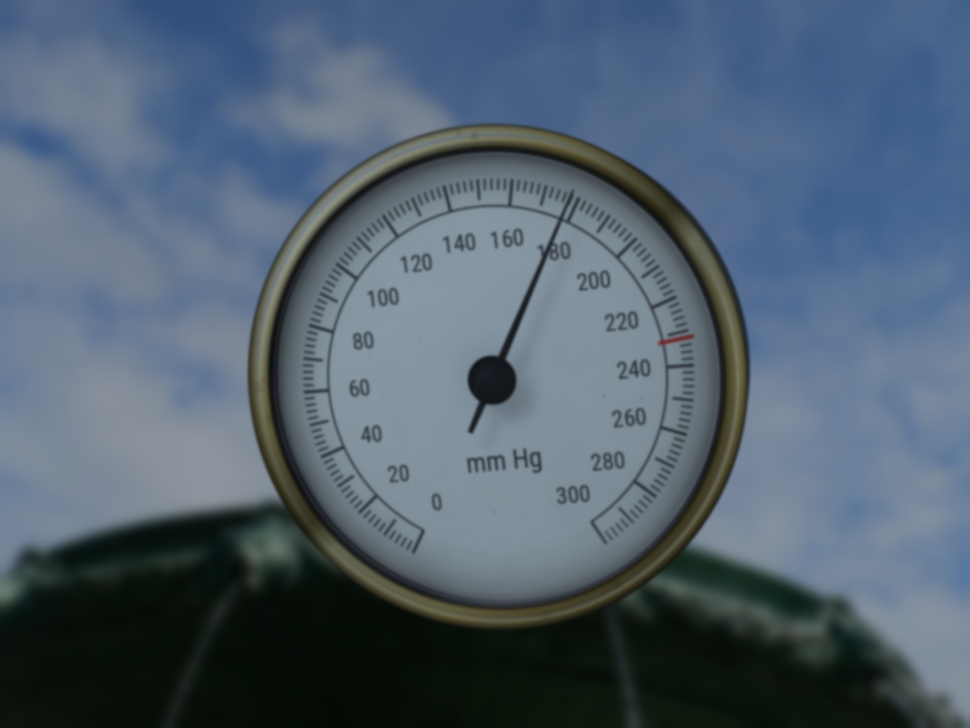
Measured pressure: 178 mmHg
